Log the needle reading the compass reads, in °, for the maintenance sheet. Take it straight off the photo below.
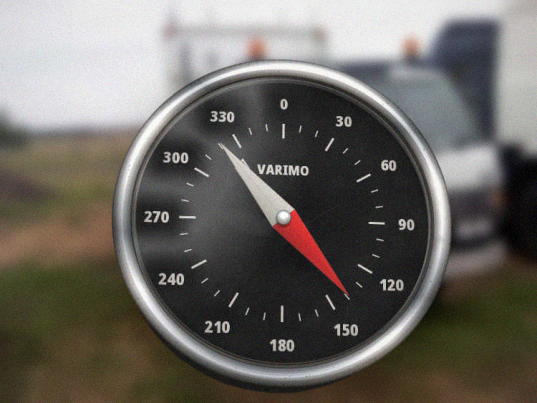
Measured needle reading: 140 °
